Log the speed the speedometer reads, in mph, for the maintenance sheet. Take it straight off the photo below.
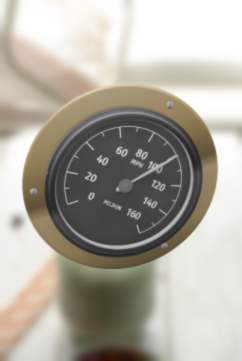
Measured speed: 100 mph
